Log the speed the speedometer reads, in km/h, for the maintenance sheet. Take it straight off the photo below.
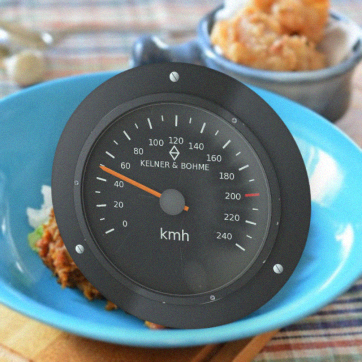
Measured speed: 50 km/h
